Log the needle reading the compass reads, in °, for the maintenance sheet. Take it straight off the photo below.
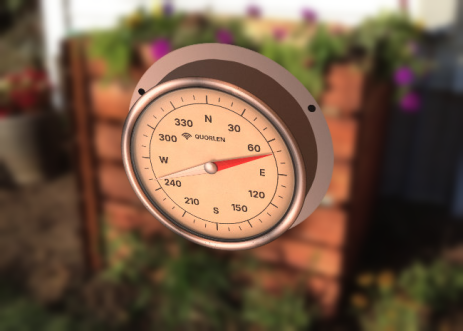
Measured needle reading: 70 °
